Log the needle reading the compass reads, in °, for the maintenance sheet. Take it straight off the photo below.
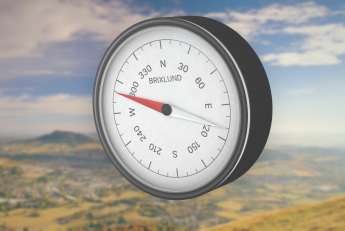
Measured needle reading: 290 °
